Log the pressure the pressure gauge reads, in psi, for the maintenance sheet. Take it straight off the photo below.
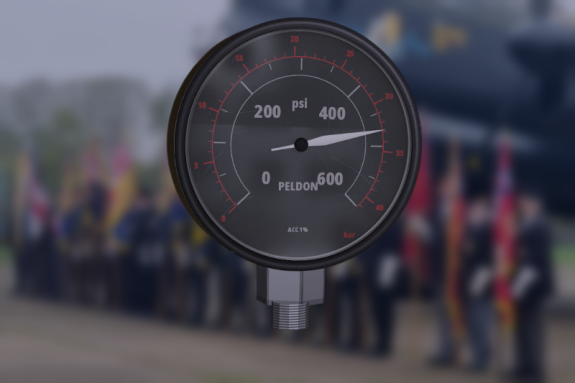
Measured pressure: 475 psi
